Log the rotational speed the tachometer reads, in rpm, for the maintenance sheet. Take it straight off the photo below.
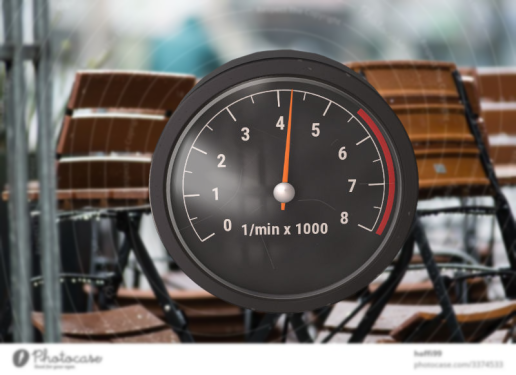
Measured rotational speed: 4250 rpm
